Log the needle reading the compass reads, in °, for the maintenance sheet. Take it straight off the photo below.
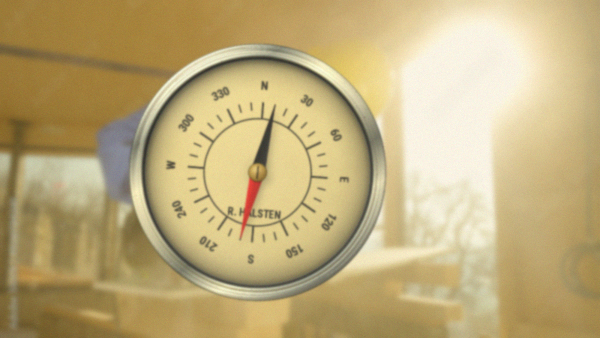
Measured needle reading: 190 °
